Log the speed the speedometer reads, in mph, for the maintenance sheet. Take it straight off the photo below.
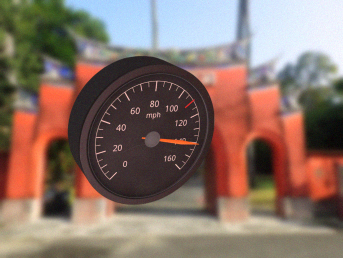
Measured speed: 140 mph
